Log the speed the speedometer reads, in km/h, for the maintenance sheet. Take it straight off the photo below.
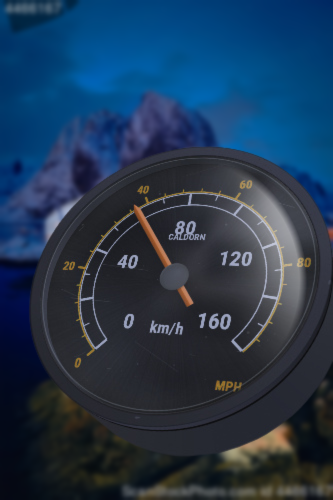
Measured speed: 60 km/h
